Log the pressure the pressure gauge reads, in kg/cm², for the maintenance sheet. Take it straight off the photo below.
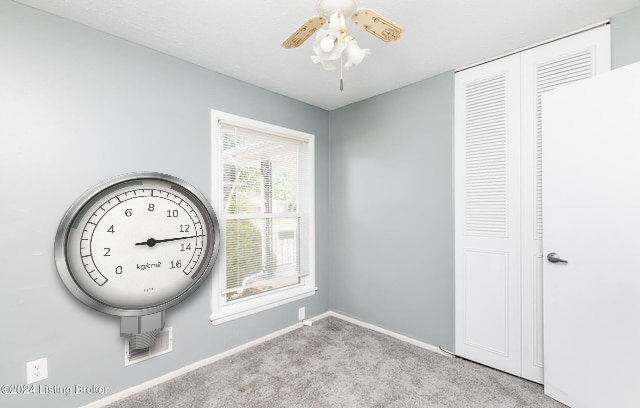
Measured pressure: 13 kg/cm²
